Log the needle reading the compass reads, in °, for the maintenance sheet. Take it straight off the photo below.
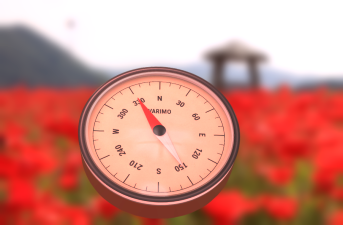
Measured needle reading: 330 °
